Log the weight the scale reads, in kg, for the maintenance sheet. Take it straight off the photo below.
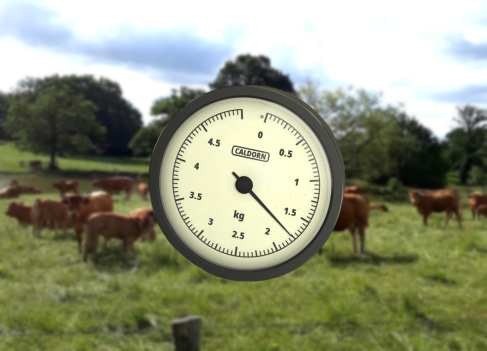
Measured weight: 1.75 kg
